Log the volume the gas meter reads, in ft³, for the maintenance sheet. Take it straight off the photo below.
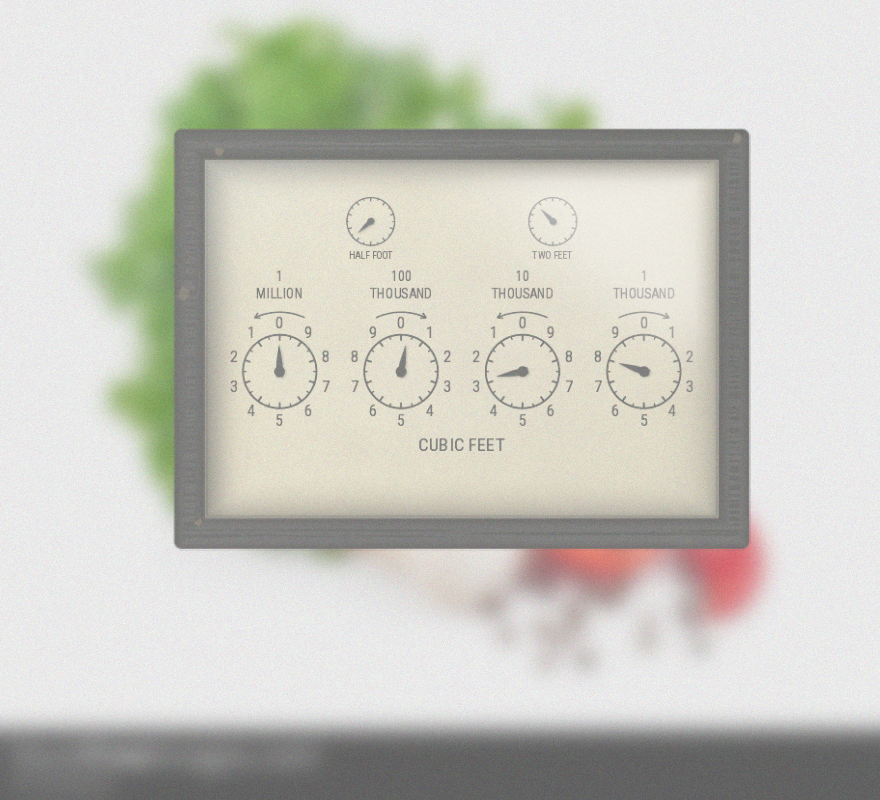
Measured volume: 2800 ft³
